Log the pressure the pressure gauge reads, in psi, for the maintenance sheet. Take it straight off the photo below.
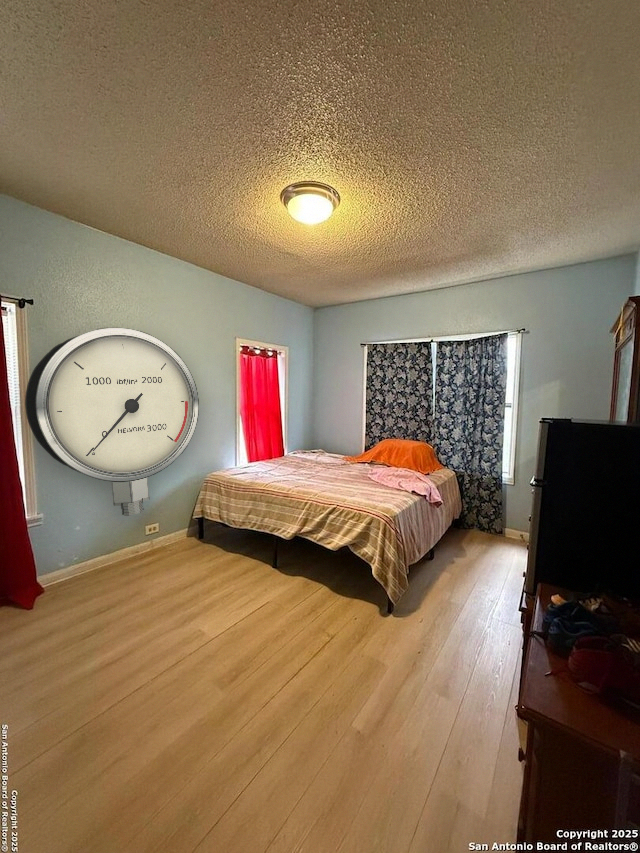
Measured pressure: 0 psi
